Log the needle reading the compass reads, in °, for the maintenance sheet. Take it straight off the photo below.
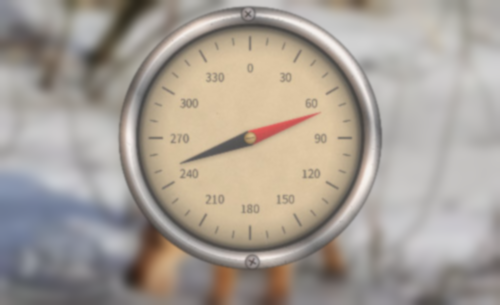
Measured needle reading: 70 °
